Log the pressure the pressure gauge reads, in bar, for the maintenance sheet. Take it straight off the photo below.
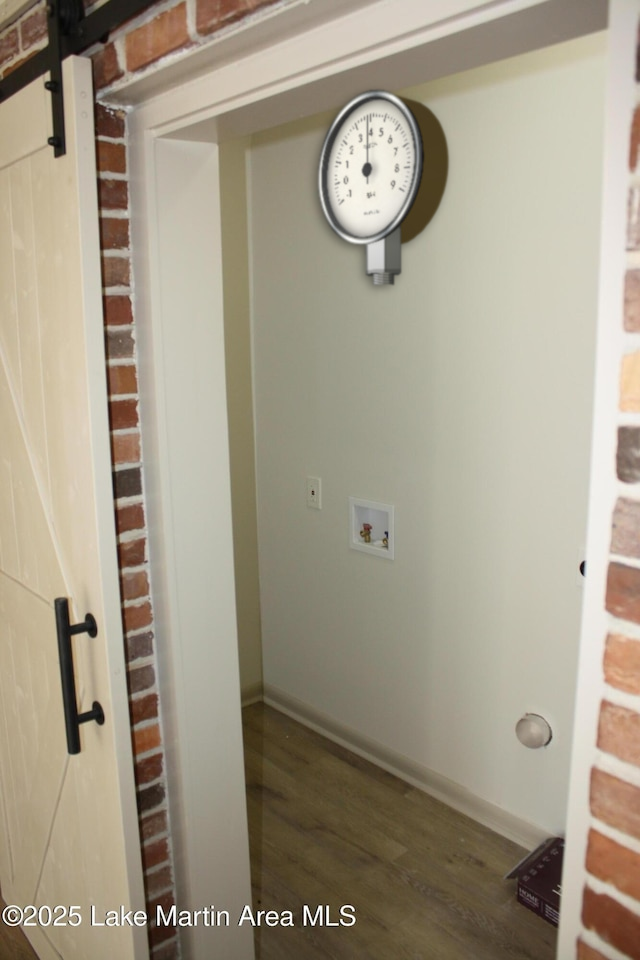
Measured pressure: 4 bar
